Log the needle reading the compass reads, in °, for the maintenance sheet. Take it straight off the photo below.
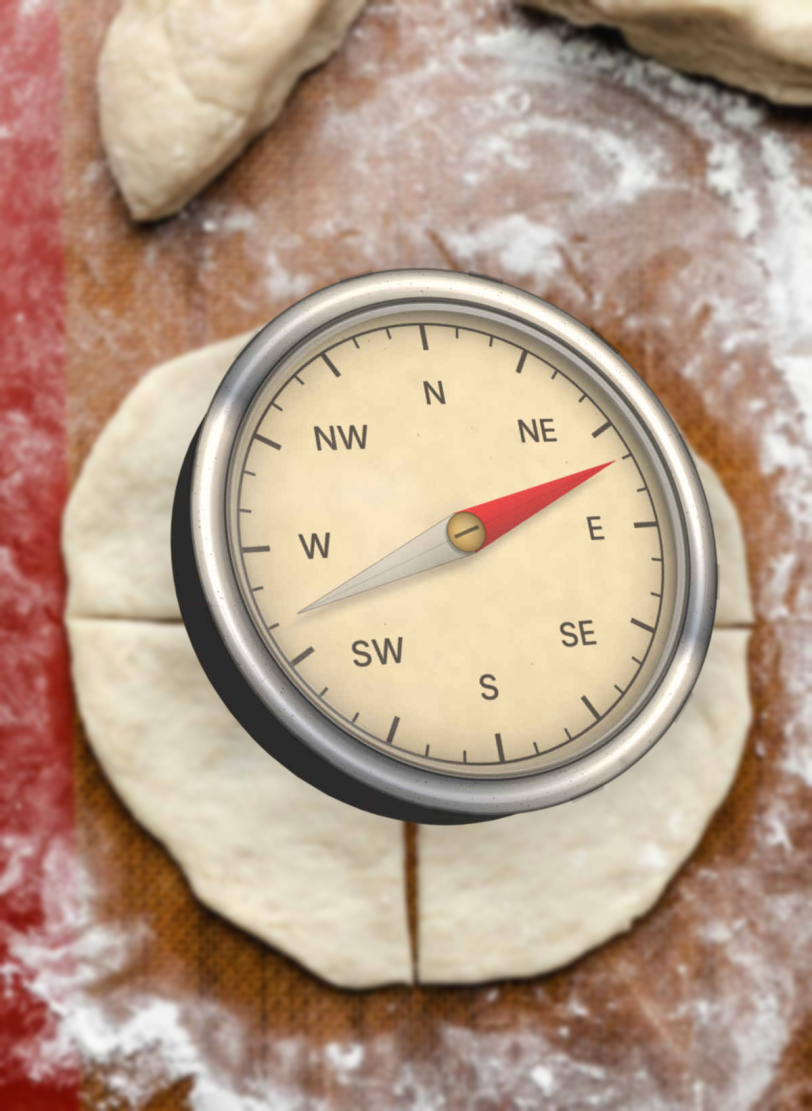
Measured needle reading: 70 °
